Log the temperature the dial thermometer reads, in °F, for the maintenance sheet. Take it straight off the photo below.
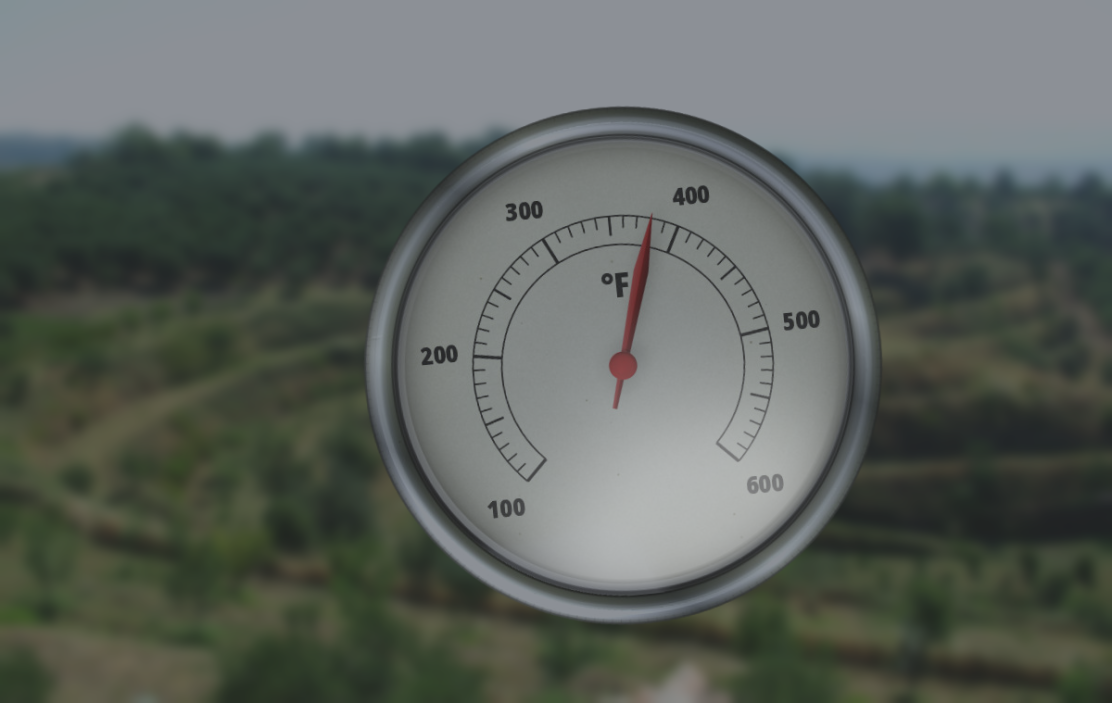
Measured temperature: 380 °F
